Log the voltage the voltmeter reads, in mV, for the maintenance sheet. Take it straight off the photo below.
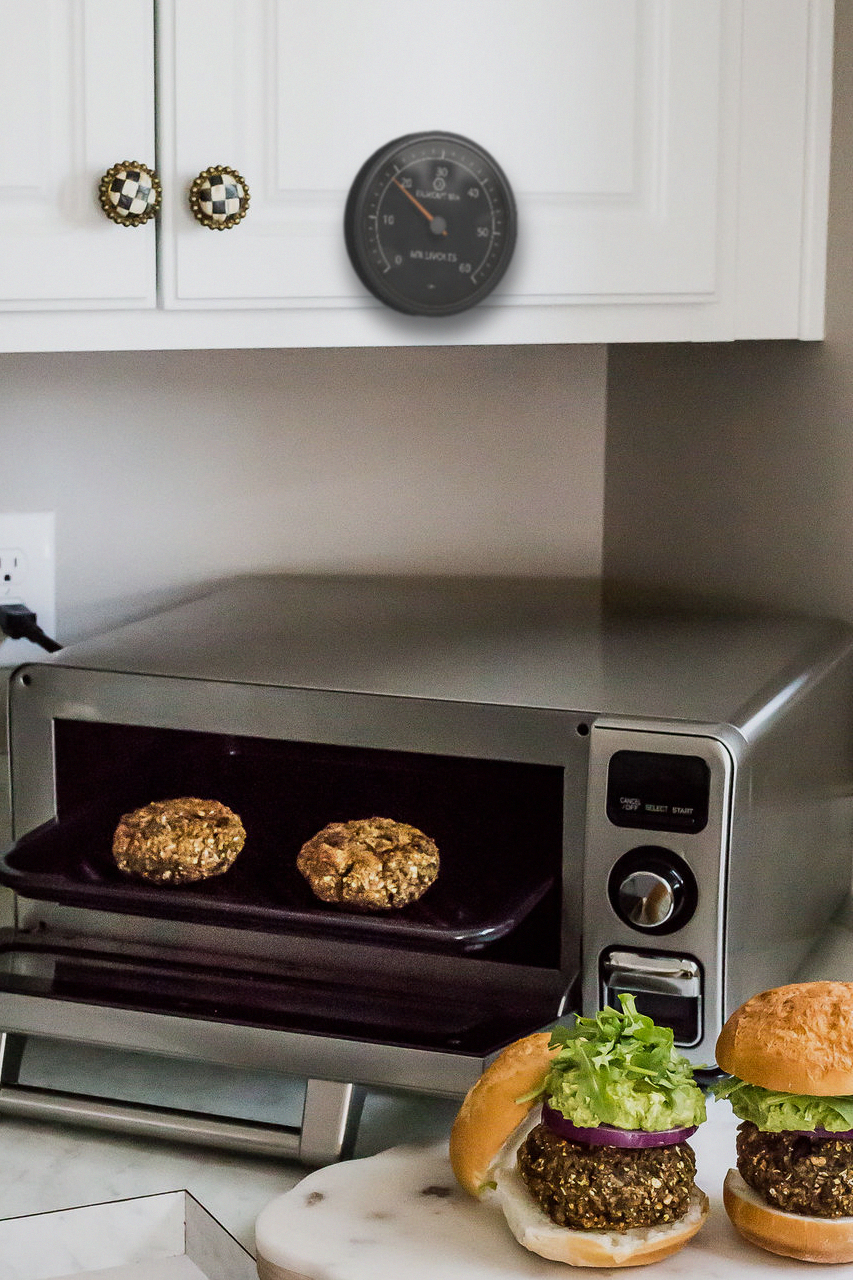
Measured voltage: 18 mV
